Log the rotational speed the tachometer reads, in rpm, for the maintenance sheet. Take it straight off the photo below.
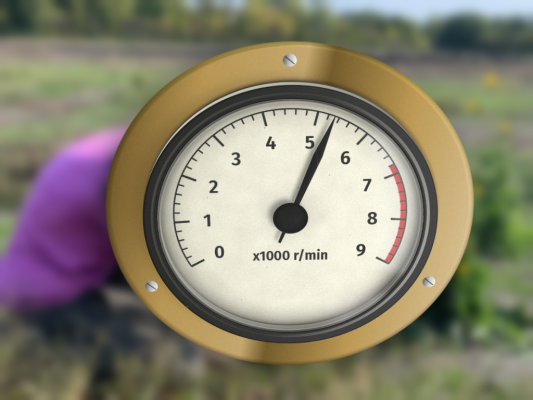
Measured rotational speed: 5300 rpm
